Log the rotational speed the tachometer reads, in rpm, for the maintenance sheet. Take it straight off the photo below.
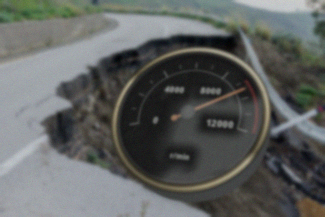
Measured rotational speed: 9500 rpm
